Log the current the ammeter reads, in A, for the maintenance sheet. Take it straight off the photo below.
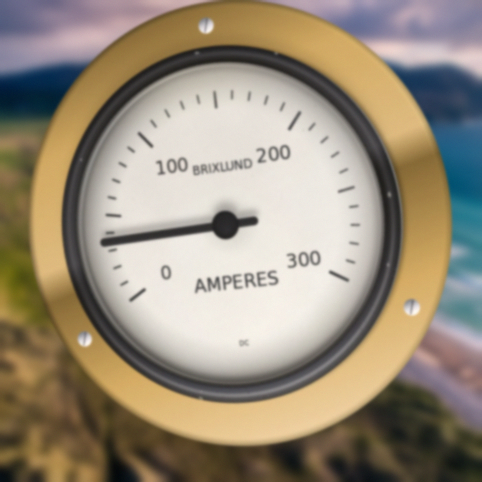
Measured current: 35 A
